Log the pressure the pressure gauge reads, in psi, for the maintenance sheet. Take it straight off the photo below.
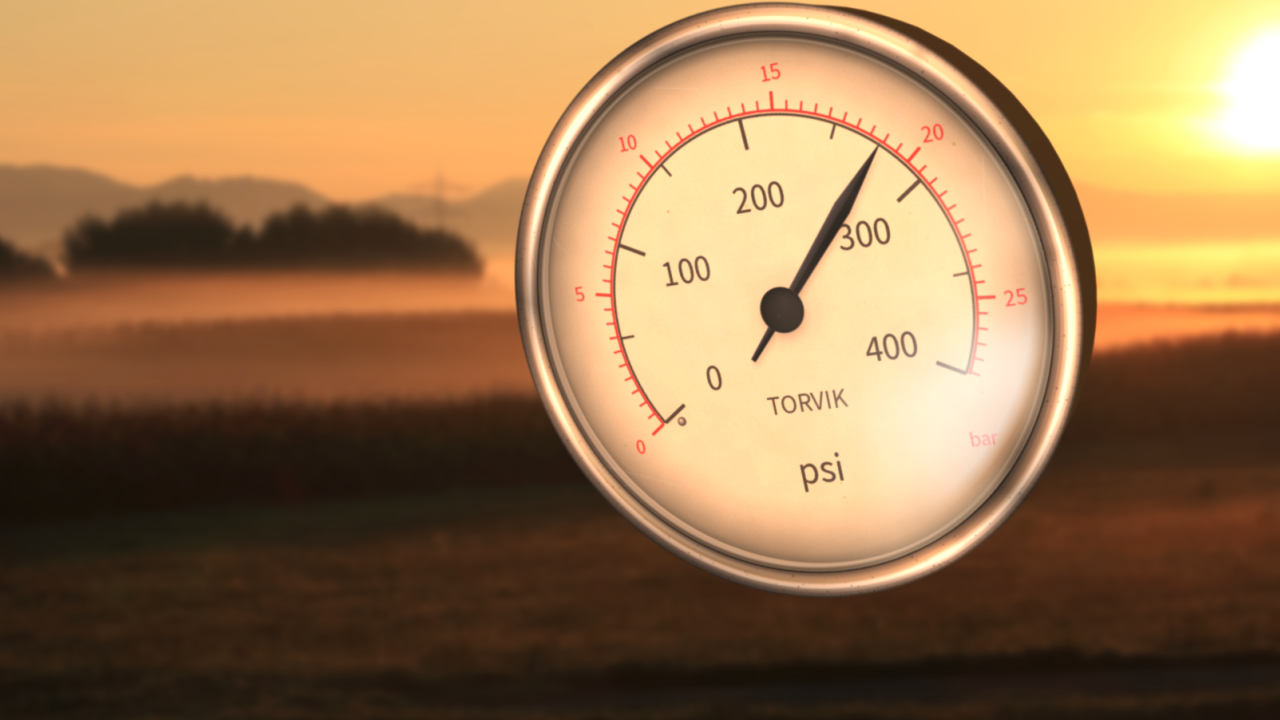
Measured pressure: 275 psi
